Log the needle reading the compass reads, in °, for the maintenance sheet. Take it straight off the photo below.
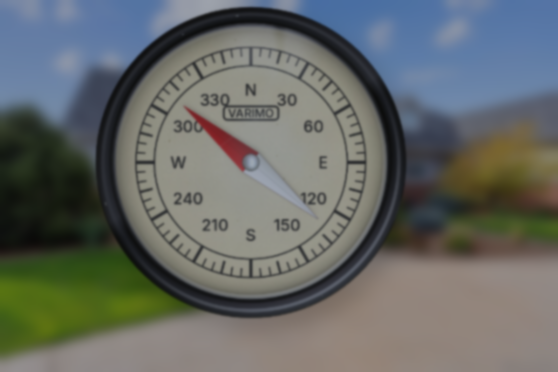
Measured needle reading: 310 °
